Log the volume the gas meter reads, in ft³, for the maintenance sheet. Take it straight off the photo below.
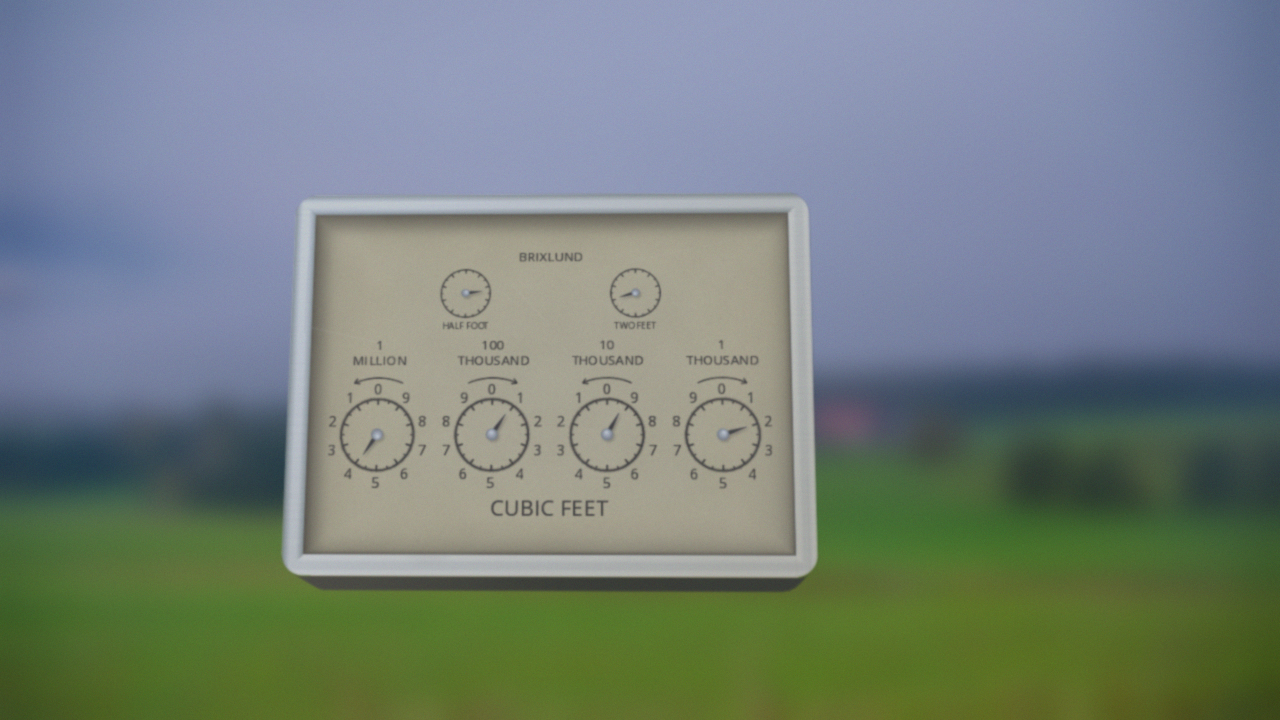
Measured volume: 409200 ft³
